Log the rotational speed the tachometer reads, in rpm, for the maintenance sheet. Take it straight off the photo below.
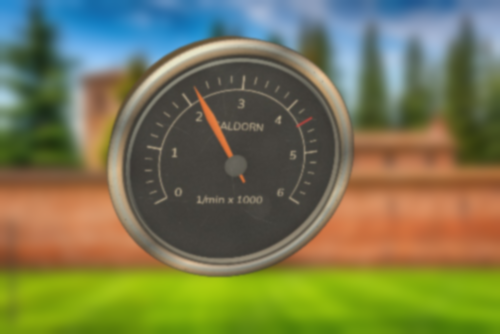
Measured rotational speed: 2200 rpm
